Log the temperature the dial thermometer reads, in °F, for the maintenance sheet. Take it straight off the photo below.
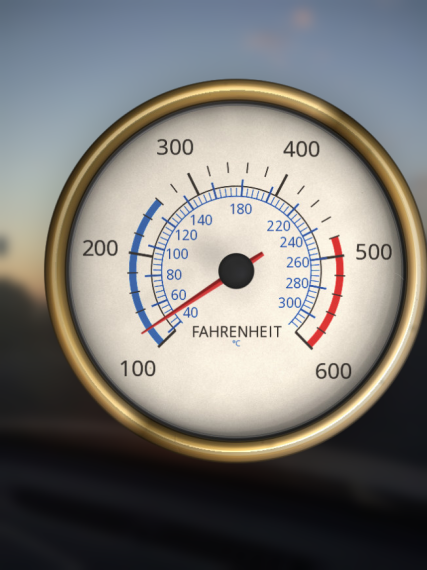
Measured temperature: 120 °F
